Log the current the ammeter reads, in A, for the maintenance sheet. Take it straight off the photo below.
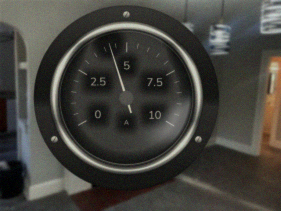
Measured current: 4.25 A
